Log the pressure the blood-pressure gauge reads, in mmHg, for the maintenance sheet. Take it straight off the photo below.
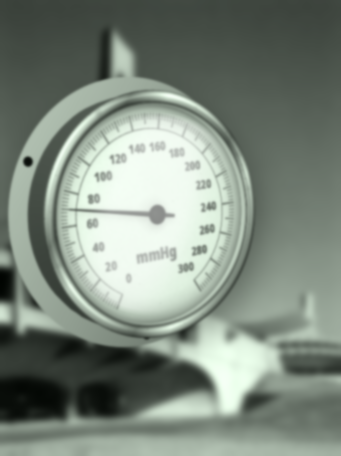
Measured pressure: 70 mmHg
